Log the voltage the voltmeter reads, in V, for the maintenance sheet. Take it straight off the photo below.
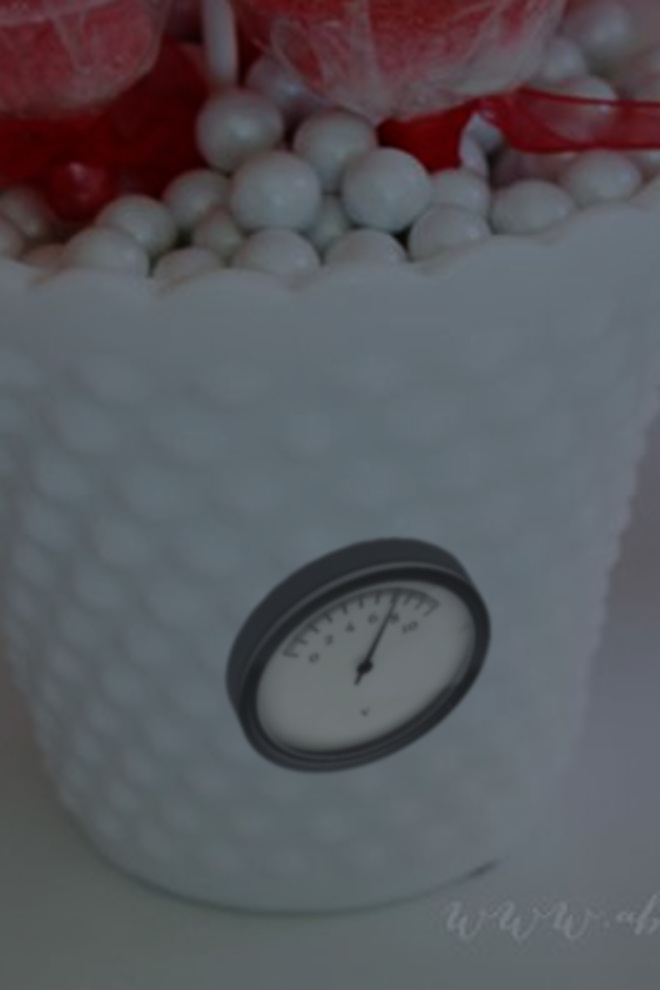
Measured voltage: 7 V
